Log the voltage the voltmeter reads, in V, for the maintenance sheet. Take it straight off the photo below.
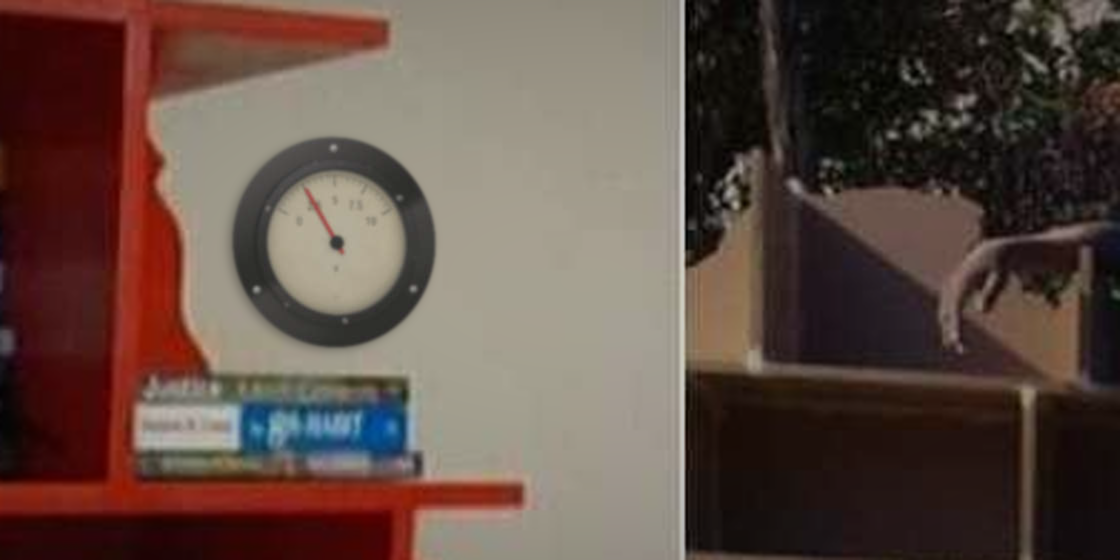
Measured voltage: 2.5 V
